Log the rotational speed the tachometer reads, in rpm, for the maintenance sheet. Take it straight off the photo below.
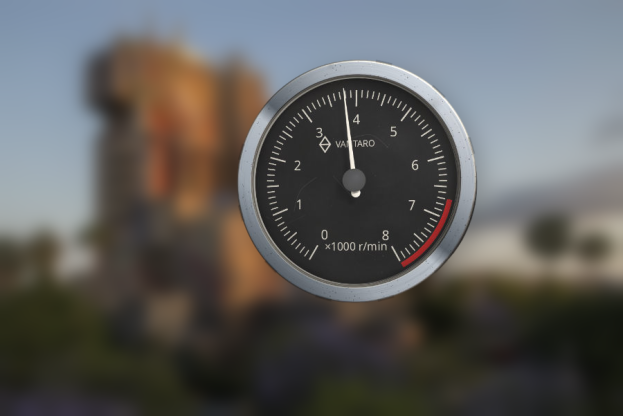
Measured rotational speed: 3800 rpm
